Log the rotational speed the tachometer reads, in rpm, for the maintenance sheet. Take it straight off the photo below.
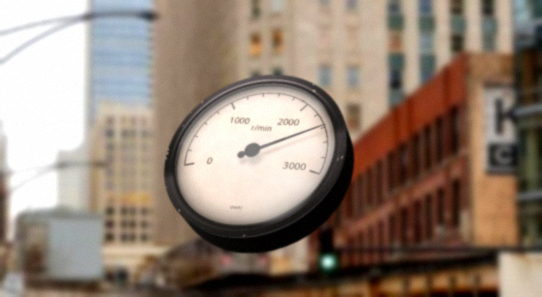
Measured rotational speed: 2400 rpm
